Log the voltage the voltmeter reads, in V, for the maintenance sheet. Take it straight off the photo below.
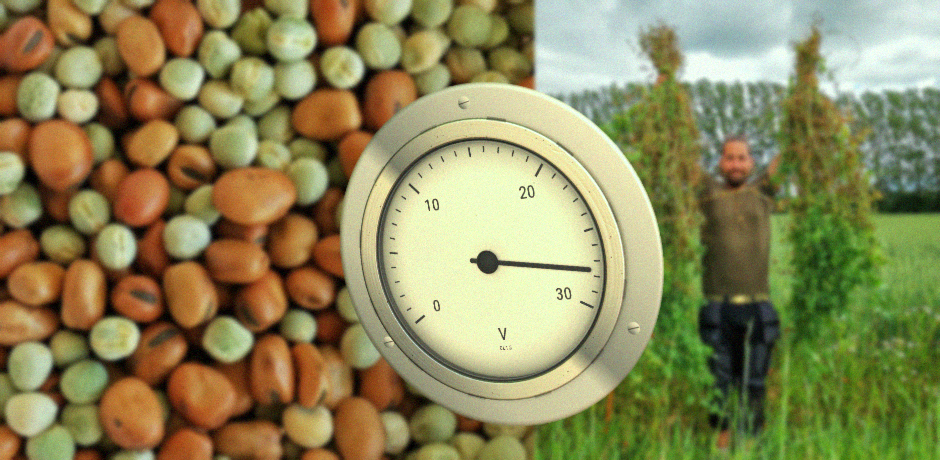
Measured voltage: 27.5 V
